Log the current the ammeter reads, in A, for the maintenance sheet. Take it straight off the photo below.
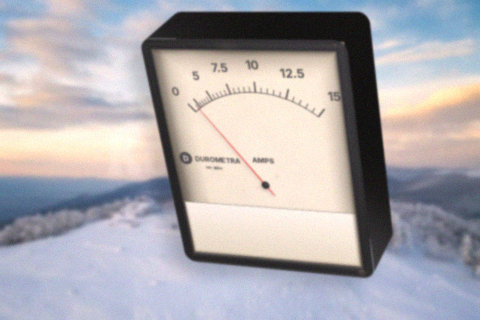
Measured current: 2.5 A
